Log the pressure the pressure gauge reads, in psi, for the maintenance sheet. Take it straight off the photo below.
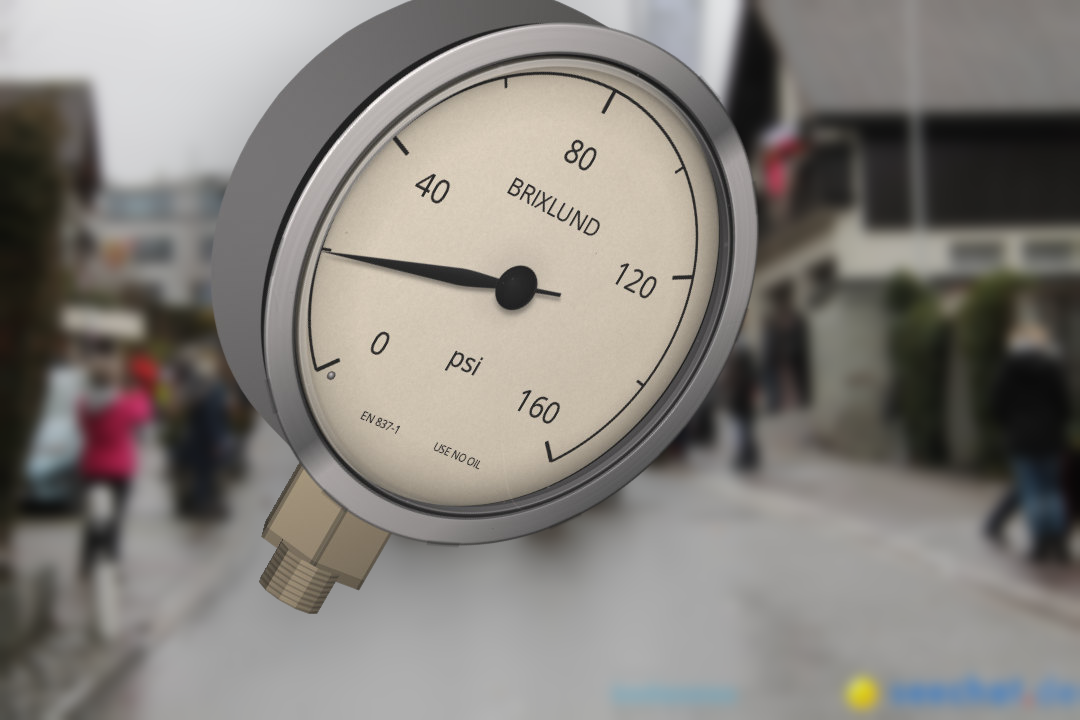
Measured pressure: 20 psi
